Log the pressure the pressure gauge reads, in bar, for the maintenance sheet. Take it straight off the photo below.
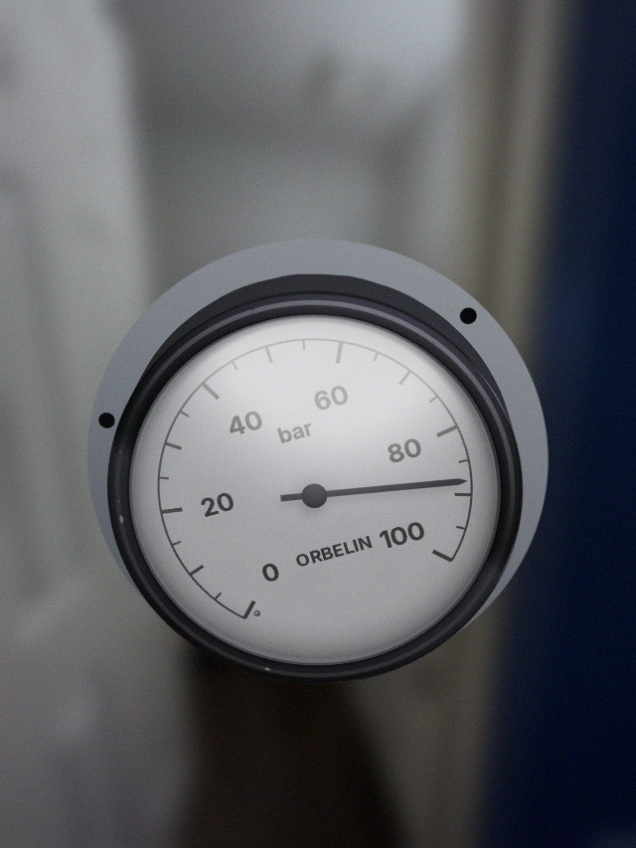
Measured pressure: 87.5 bar
